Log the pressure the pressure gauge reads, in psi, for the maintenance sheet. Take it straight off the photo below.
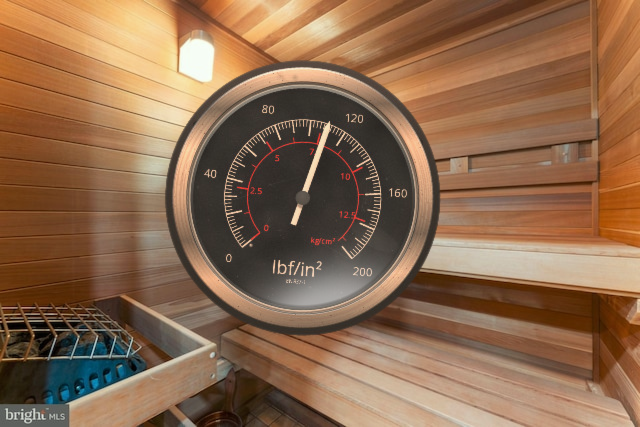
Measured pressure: 110 psi
